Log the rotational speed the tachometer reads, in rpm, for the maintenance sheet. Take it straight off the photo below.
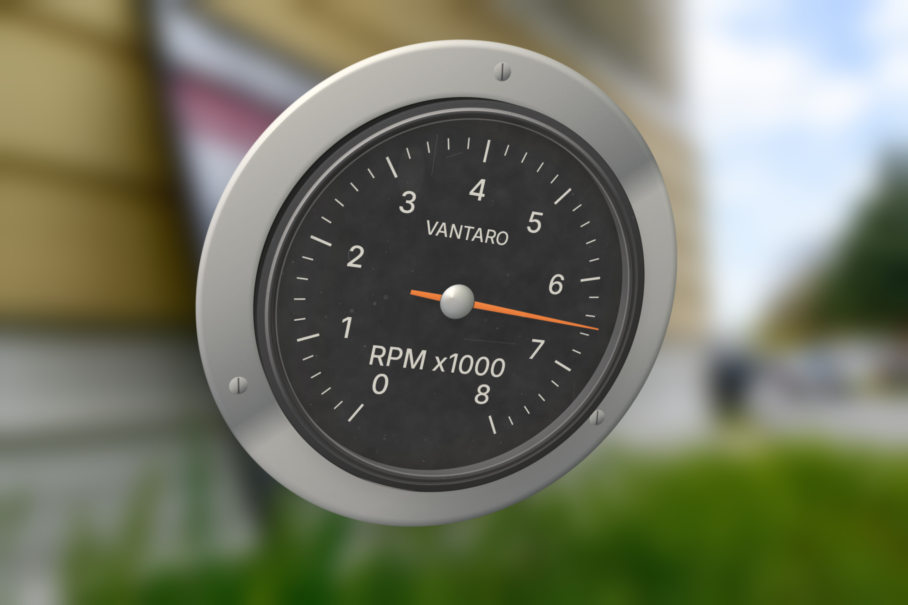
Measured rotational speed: 6500 rpm
